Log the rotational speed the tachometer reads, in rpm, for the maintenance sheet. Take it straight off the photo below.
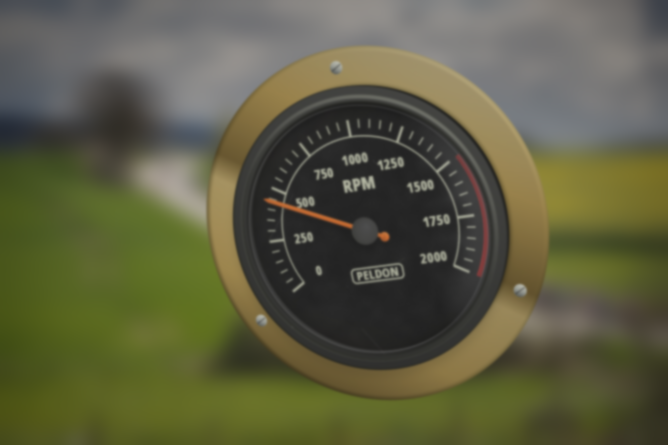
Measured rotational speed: 450 rpm
